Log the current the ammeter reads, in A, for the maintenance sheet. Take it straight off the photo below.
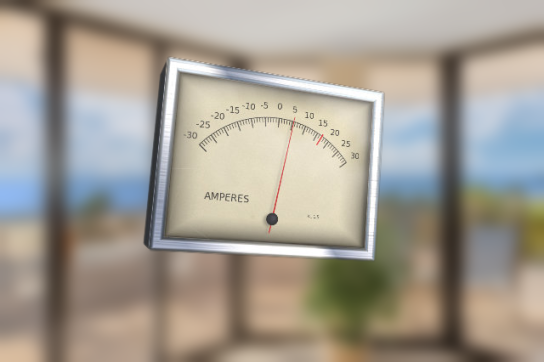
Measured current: 5 A
